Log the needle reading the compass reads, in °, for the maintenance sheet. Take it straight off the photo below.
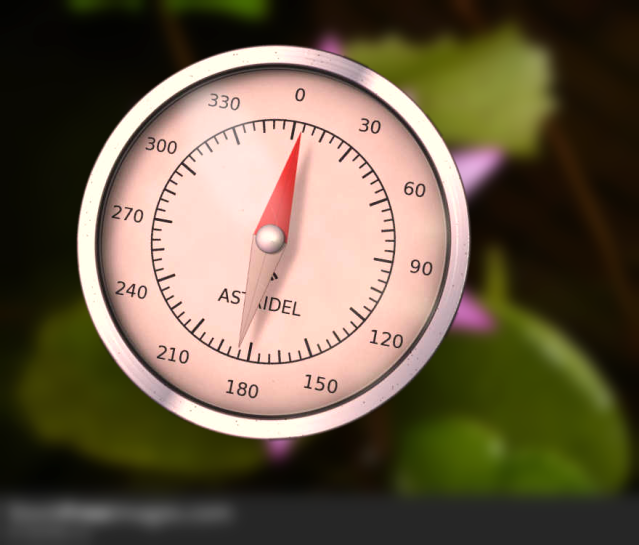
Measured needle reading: 5 °
